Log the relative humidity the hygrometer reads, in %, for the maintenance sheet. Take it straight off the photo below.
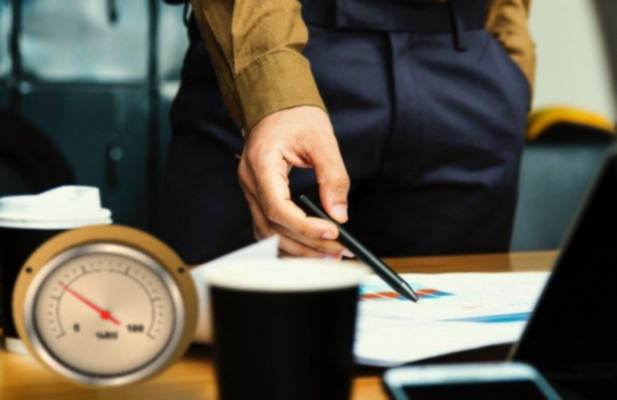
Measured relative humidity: 28 %
